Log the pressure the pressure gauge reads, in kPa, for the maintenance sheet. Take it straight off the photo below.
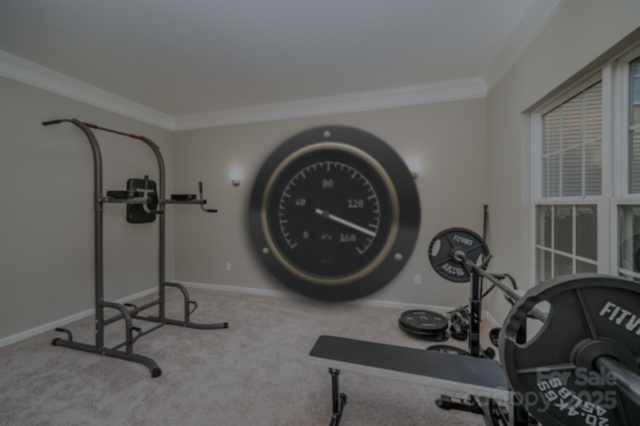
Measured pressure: 145 kPa
